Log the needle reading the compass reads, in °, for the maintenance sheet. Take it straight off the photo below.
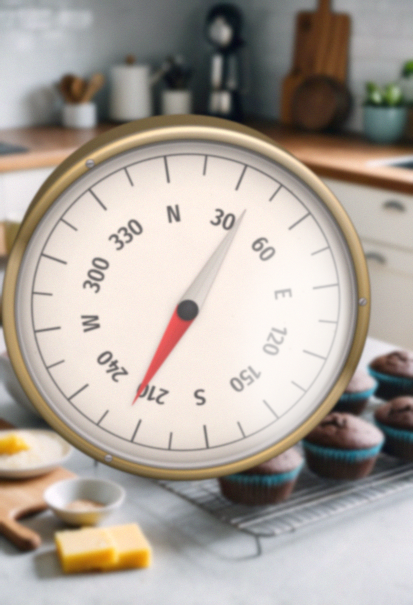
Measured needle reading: 217.5 °
